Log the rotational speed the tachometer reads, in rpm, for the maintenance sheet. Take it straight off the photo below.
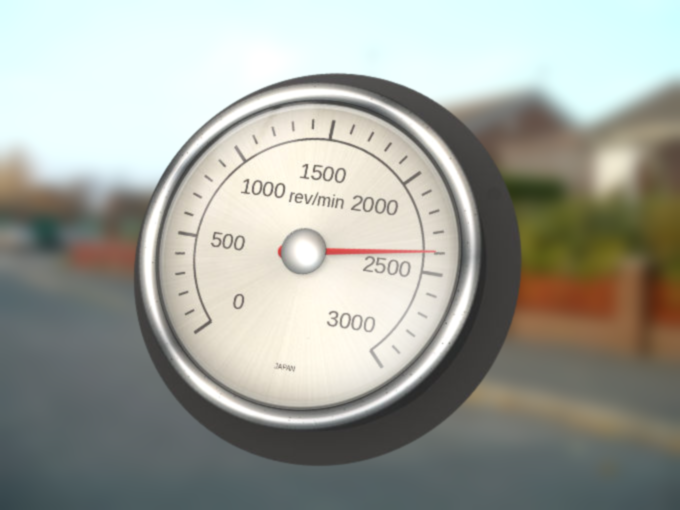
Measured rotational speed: 2400 rpm
